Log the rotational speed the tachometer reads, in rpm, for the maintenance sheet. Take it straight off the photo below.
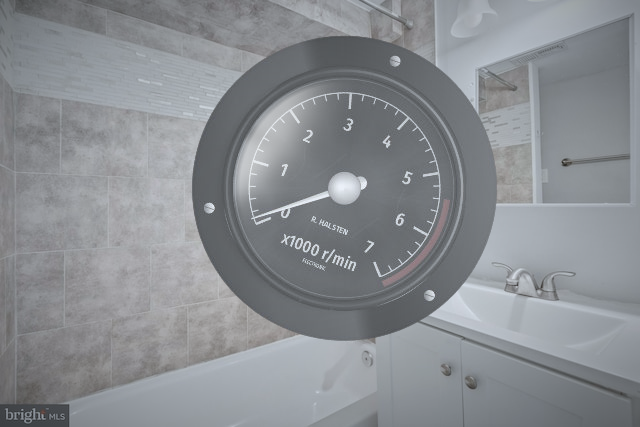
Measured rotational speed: 100 rpm
